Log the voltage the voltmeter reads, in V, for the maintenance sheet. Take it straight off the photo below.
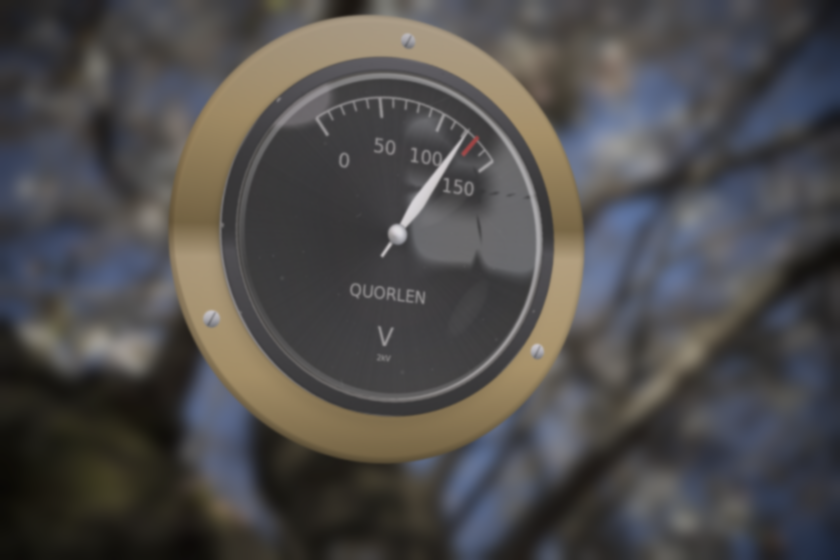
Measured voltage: 120 V
